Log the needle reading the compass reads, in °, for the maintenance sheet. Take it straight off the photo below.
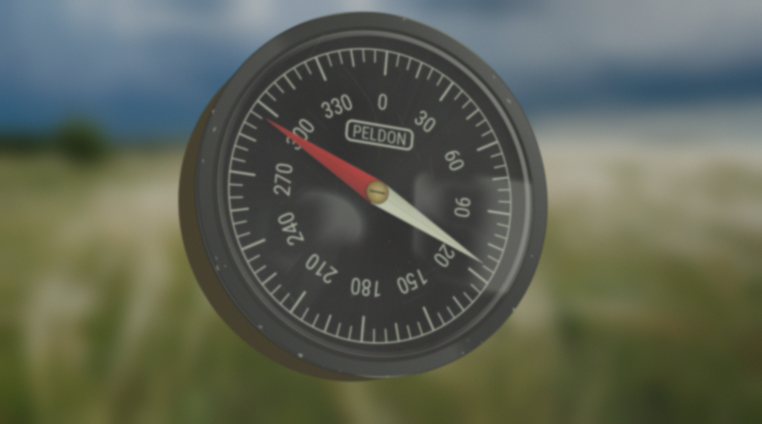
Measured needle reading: 295 °
